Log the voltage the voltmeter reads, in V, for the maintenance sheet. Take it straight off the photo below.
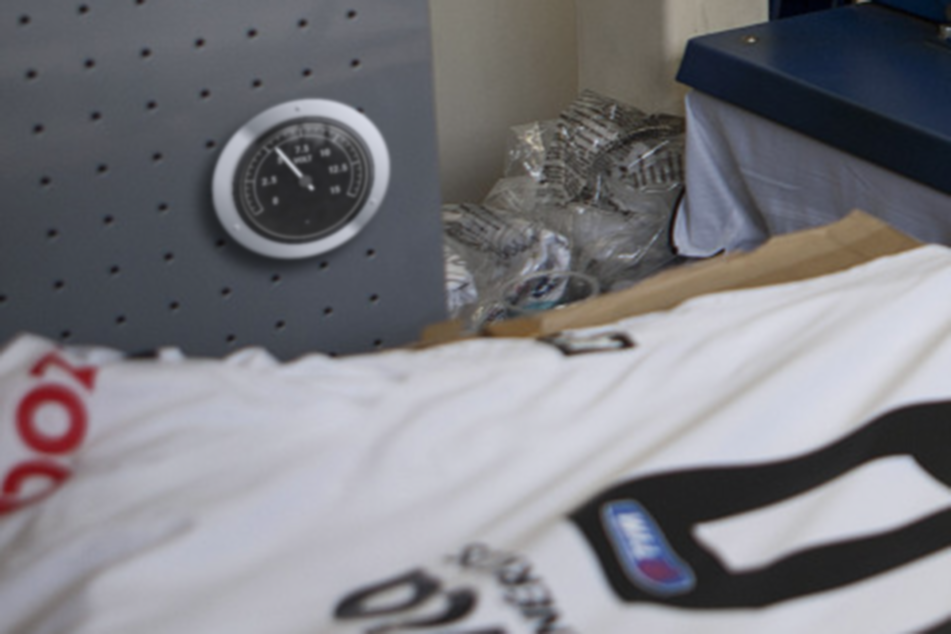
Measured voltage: 5.5 V
